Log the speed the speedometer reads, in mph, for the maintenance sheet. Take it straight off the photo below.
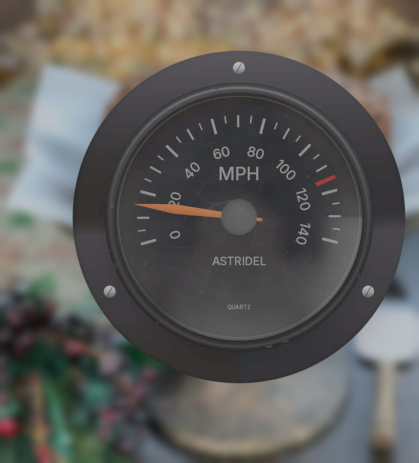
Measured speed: 15 mph
